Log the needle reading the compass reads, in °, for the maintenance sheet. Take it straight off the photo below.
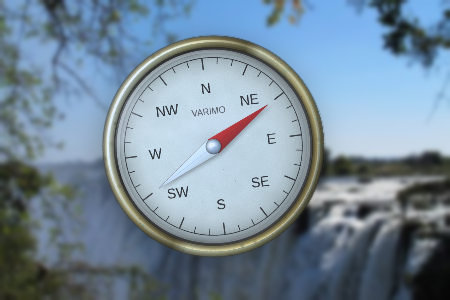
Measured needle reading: 60 °
